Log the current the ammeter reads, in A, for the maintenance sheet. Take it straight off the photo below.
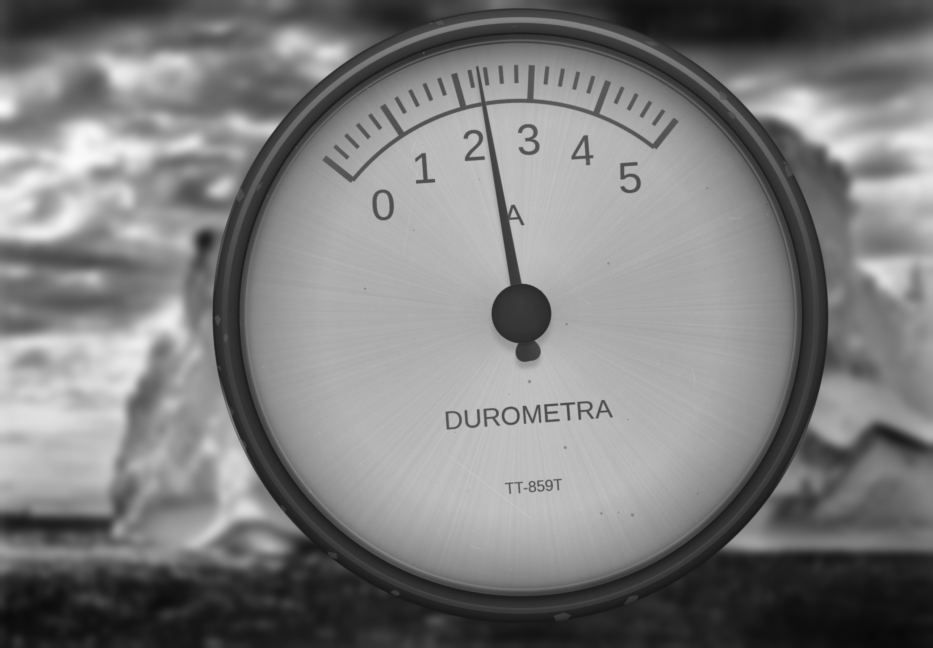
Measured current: 2.3 A
